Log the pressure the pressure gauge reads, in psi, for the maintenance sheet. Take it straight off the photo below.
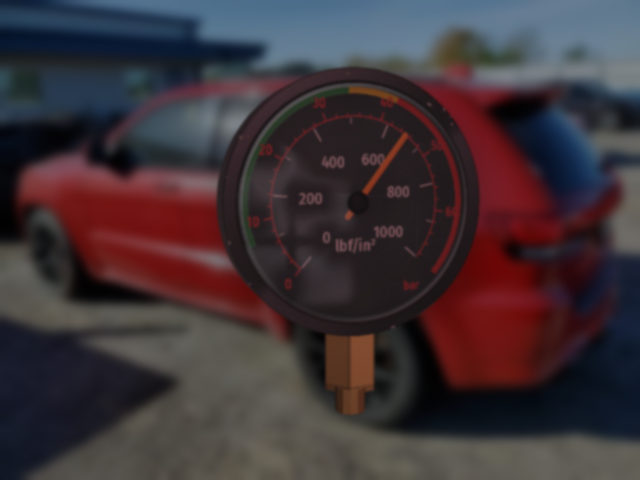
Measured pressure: 650 psi
